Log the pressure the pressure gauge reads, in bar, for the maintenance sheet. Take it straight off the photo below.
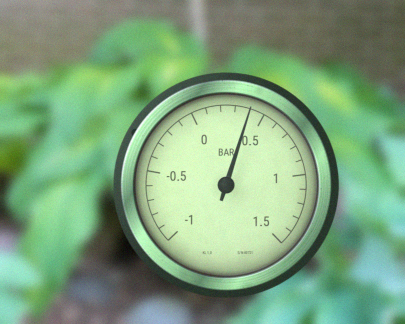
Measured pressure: 0.4 bar
